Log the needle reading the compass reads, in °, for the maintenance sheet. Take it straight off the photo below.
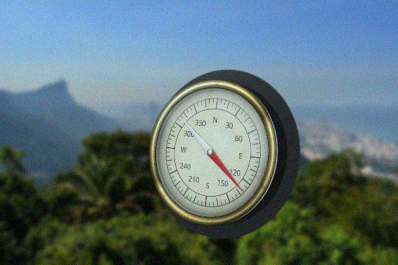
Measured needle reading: 130 °
